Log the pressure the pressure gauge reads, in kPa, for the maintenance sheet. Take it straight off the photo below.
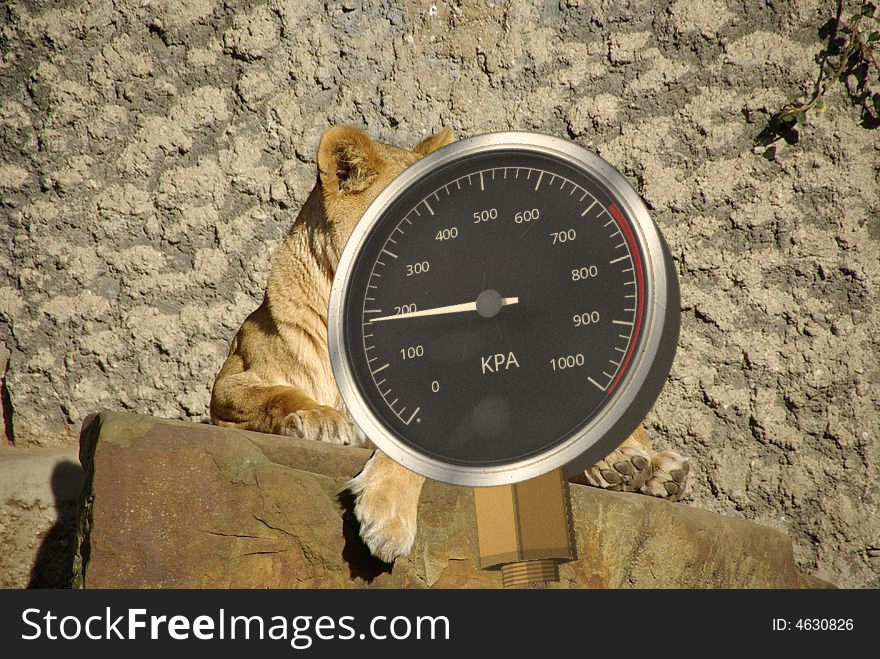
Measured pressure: 180 kPa
